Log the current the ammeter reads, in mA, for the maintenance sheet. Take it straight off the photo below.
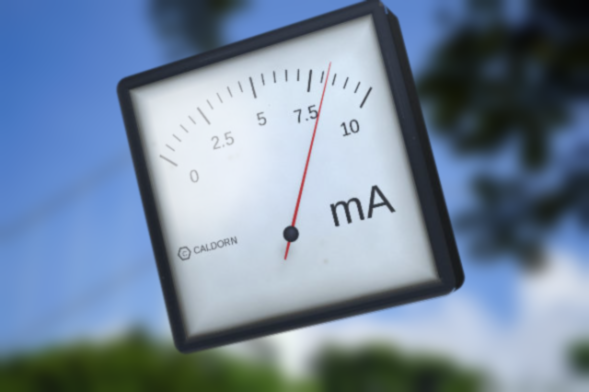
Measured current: 8.25 mA
